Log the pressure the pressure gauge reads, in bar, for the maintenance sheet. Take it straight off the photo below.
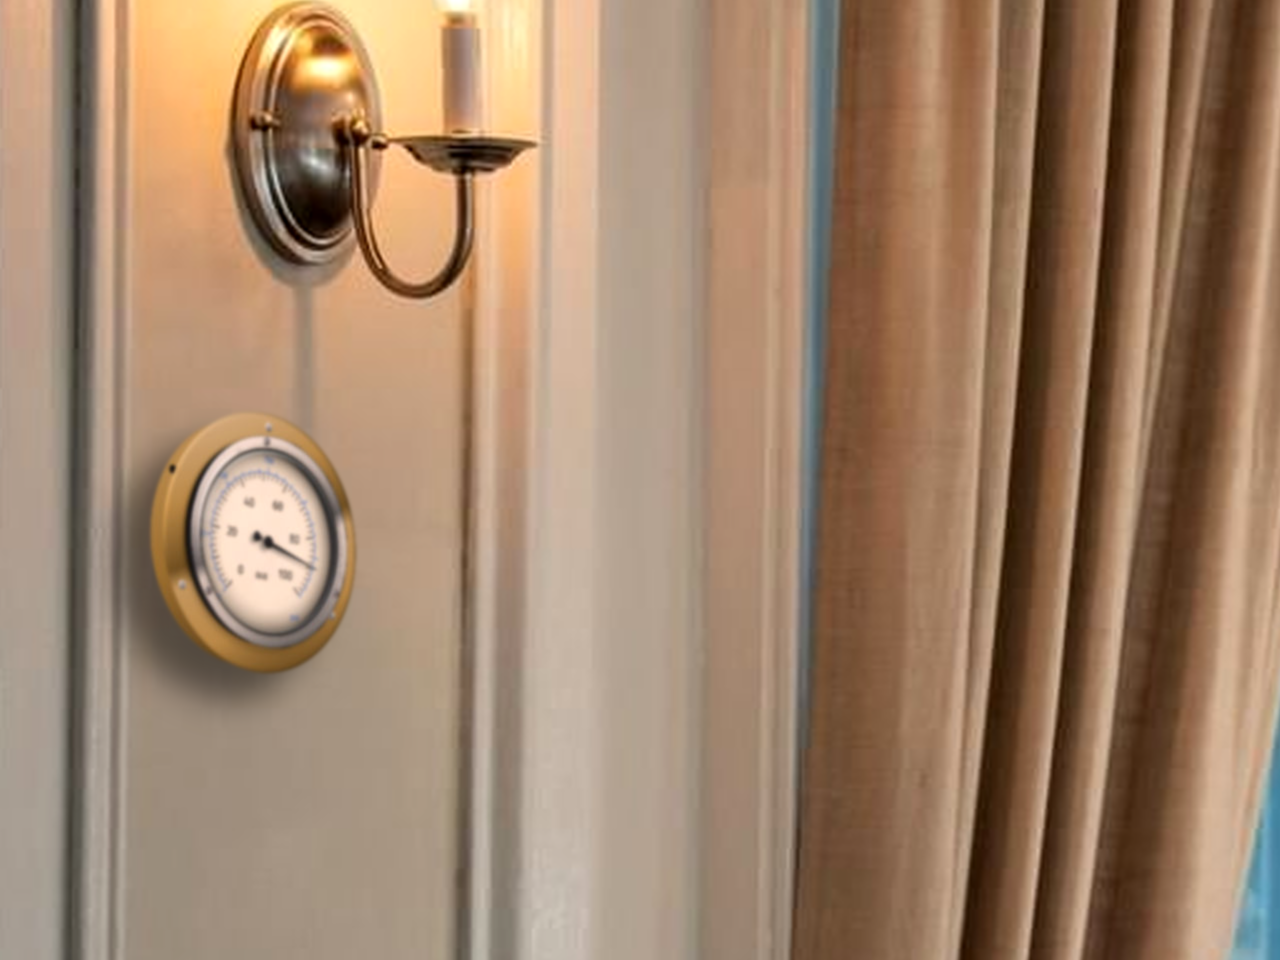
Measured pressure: 90 bar
